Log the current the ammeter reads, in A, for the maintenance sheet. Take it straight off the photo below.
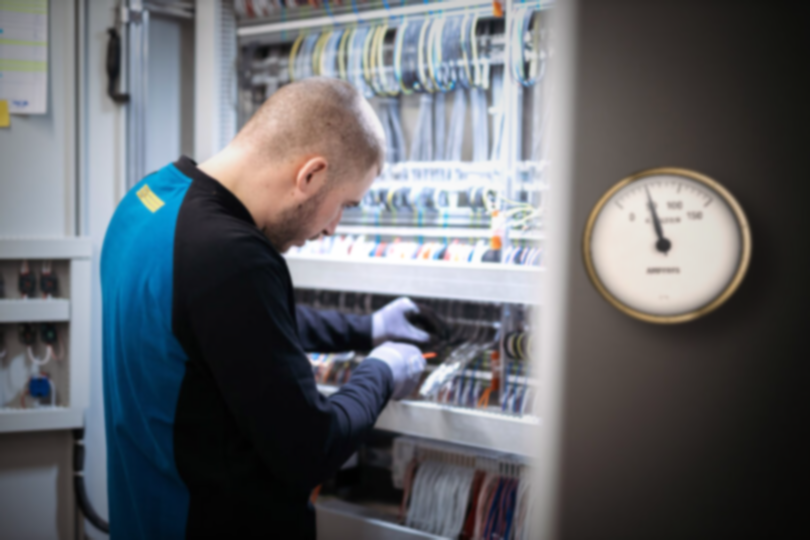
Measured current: 50 A
